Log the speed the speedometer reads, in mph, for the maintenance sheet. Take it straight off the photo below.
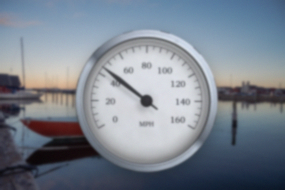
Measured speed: 45 mph
